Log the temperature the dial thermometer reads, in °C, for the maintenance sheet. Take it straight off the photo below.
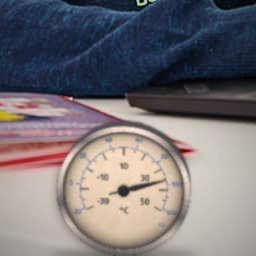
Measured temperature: 35 °C
